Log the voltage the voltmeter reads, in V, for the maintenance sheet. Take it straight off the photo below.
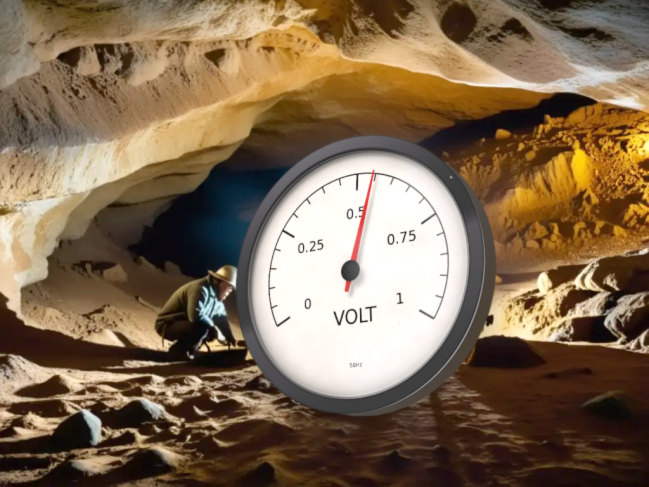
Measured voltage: 0.55 V
